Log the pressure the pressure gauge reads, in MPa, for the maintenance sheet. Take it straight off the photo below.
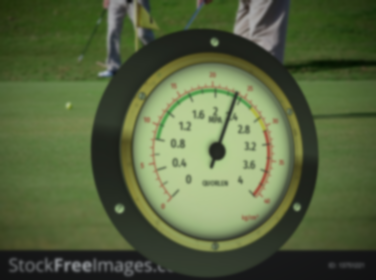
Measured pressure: 2.3 MPa
